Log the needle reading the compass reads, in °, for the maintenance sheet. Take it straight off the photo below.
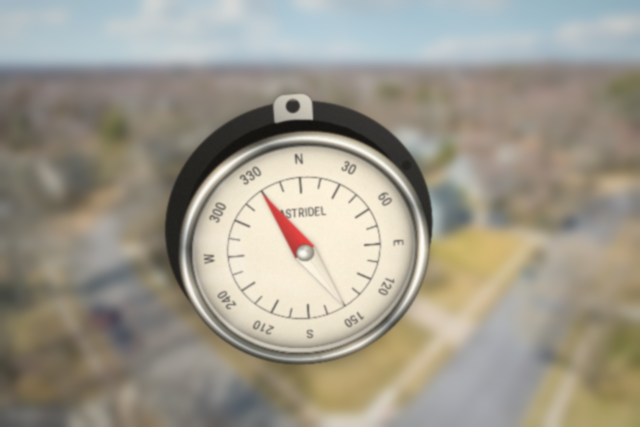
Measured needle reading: 330 °
